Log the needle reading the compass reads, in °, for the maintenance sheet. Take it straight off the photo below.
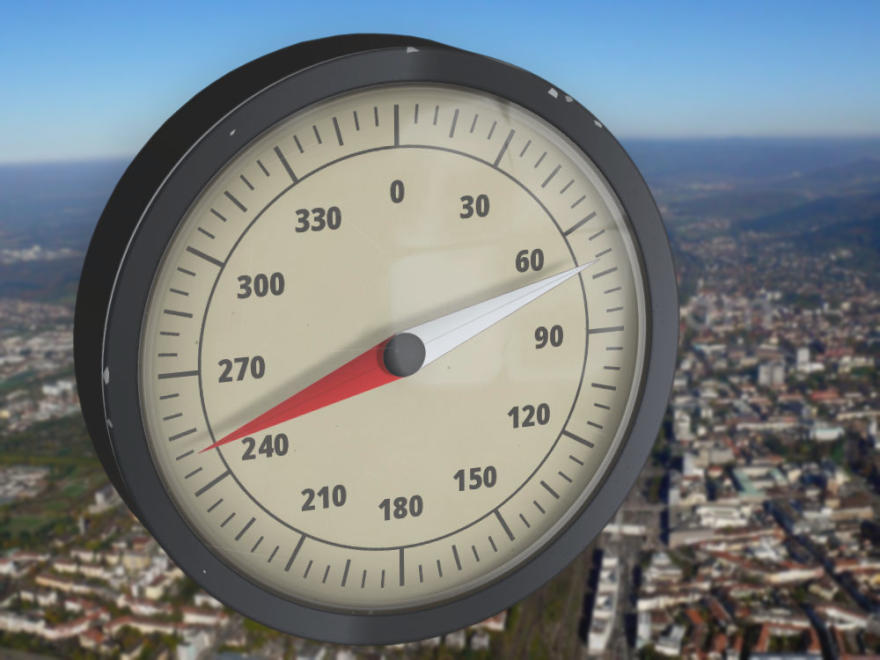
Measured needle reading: 250 °
